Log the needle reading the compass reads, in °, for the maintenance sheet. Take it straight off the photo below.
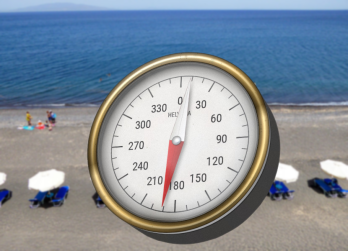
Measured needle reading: 190 °
